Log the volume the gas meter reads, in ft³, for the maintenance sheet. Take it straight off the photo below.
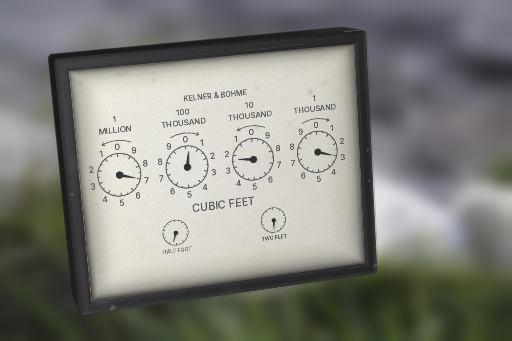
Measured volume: 702300 ft³
